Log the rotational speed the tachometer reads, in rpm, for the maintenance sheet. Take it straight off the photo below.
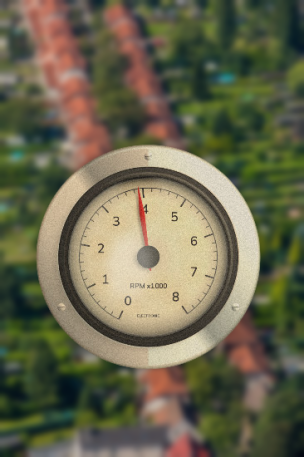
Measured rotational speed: 3900 rpm
